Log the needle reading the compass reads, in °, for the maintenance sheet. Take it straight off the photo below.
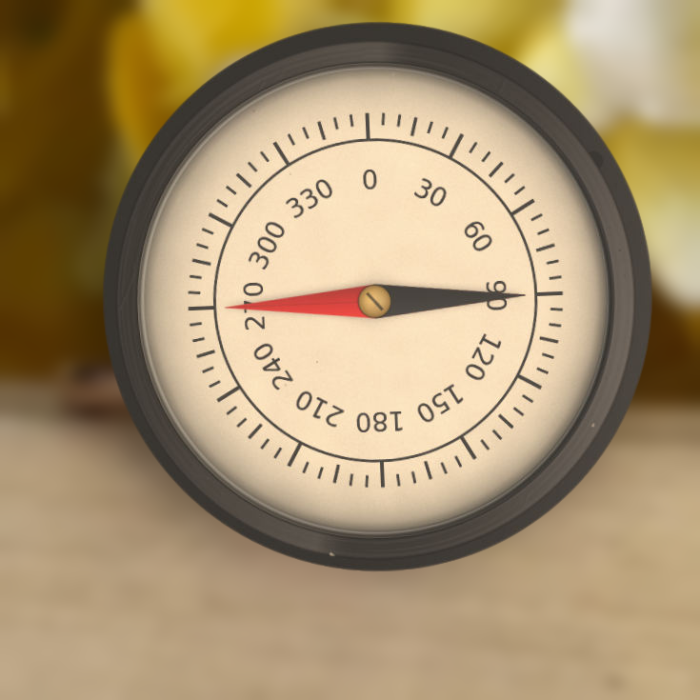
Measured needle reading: 270 °
